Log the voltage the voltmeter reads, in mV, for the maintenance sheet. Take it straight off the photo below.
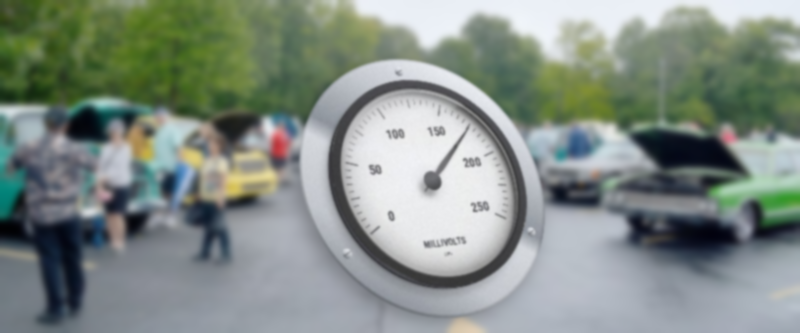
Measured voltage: 175 mV
